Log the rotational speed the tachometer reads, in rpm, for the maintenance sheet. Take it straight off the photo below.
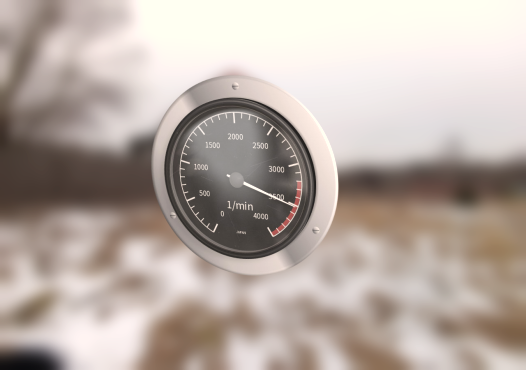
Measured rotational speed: 3500 rpm
